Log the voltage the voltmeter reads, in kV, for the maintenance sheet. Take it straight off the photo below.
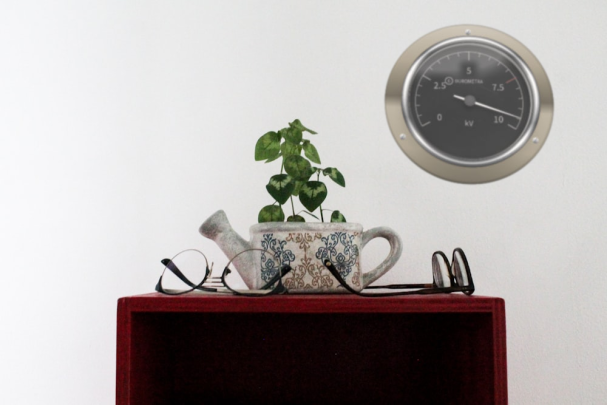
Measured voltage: 9.5 kV
